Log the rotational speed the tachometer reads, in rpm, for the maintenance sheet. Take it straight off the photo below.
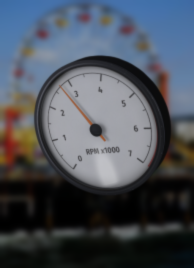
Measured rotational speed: 2750 rpm
